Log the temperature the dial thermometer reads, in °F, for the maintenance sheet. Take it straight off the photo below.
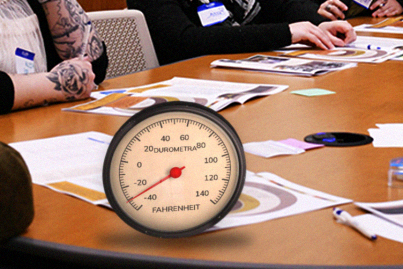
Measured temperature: -30 °F
